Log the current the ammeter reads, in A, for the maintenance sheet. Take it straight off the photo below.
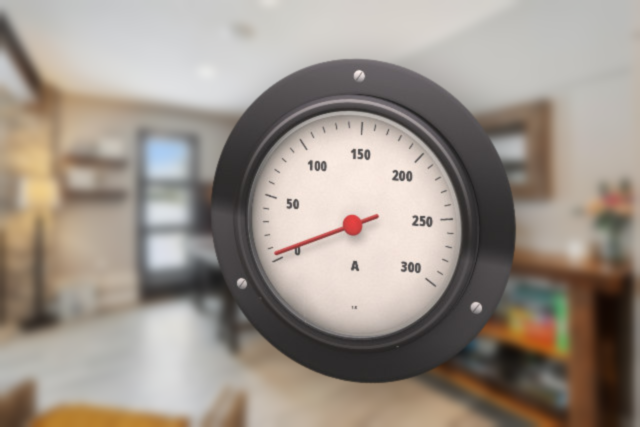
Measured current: 5 A
